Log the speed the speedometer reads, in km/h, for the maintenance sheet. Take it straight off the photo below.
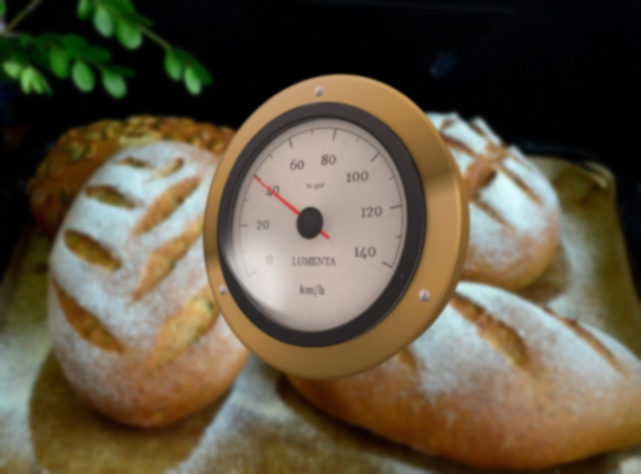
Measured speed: 40 km/h
